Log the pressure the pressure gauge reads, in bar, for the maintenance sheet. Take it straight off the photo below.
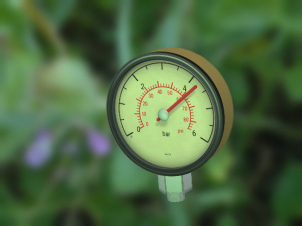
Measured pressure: 4.25 bar
